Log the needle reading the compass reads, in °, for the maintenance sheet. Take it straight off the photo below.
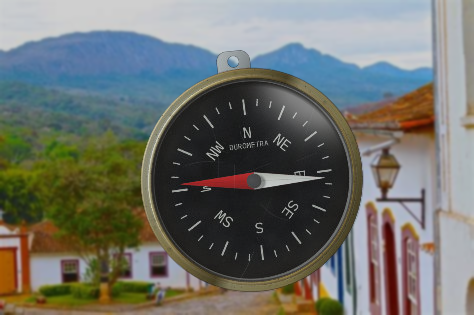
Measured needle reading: 275 °
